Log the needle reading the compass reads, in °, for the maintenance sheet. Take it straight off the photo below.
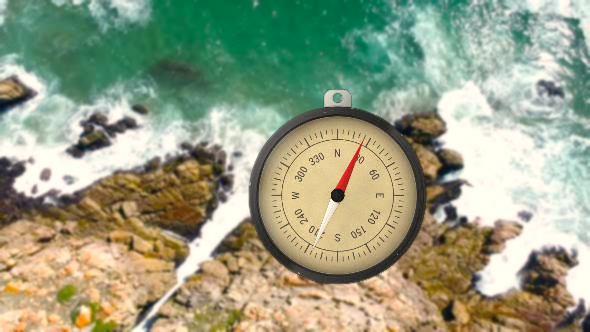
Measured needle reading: 25 °
